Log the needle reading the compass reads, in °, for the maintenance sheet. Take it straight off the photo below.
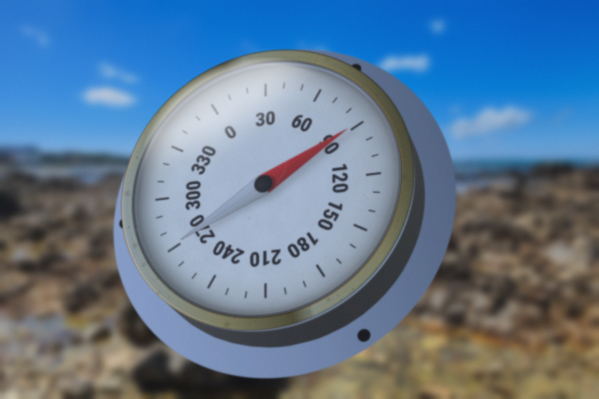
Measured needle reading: 90 °
